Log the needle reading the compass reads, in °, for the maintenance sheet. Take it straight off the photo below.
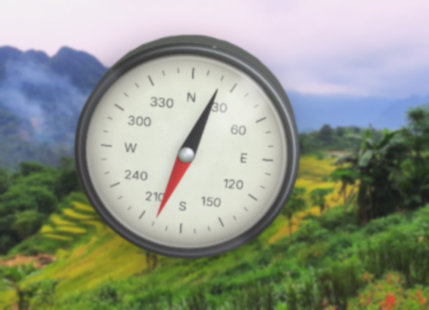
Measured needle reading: 200 °
